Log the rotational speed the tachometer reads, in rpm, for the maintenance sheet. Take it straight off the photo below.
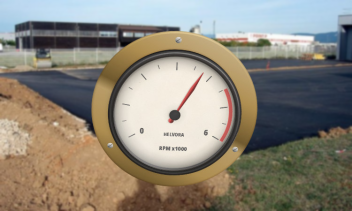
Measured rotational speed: 3750 rpm
